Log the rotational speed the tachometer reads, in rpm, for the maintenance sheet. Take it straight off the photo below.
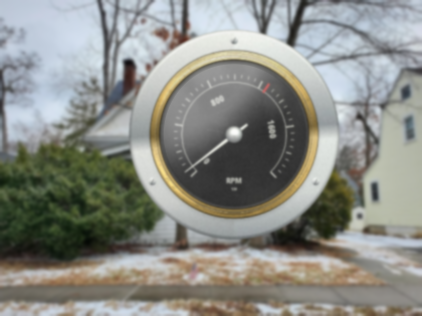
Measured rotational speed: 50 rpm
